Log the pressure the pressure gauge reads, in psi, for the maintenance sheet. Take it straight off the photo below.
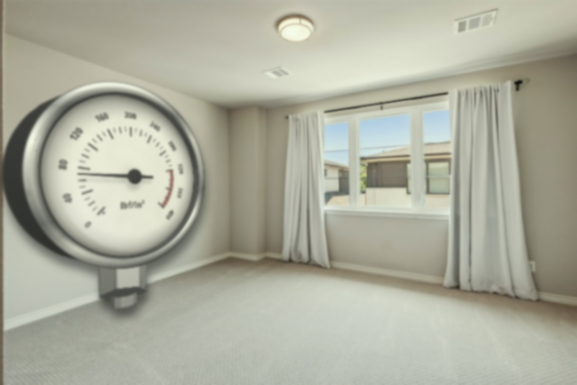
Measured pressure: 70 psi
